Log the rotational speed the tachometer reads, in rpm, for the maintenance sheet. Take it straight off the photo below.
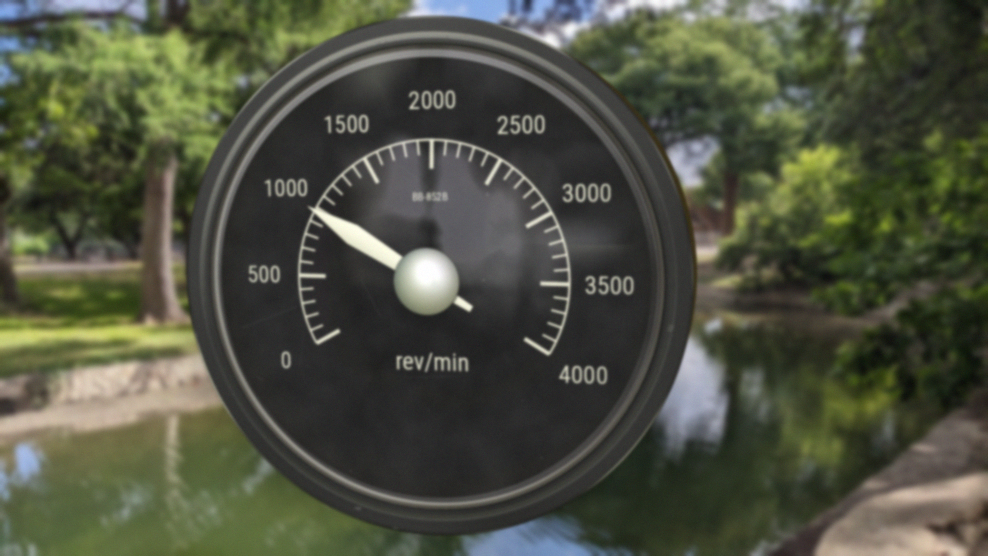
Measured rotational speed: 1000 rpm
